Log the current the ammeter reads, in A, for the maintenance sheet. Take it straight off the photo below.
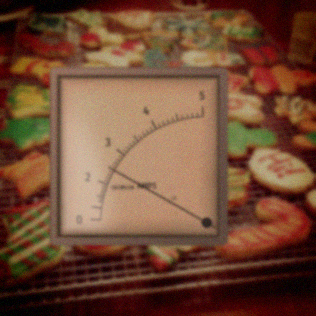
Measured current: 2.5 A
